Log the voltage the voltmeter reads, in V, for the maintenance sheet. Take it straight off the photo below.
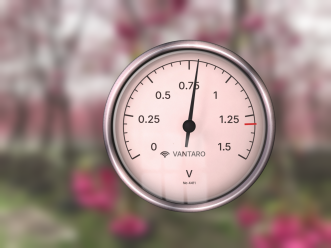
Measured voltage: 0.8 V
